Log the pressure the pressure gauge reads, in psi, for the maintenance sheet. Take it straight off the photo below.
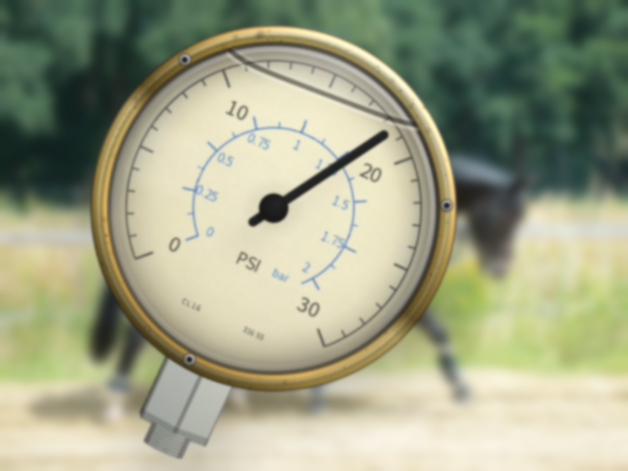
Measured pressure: 18.5 psi
